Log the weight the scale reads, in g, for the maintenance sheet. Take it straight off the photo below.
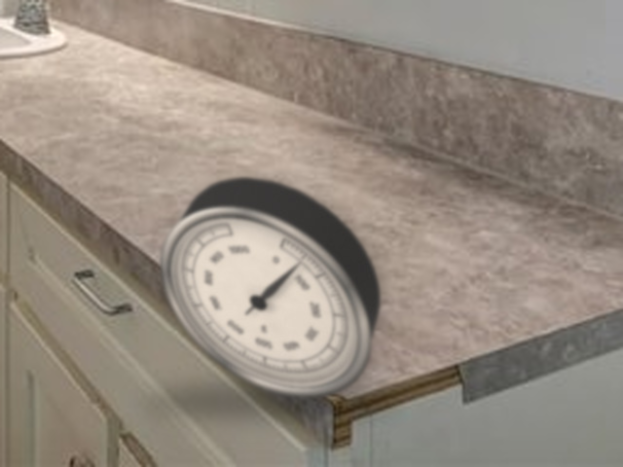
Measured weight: 50 g
